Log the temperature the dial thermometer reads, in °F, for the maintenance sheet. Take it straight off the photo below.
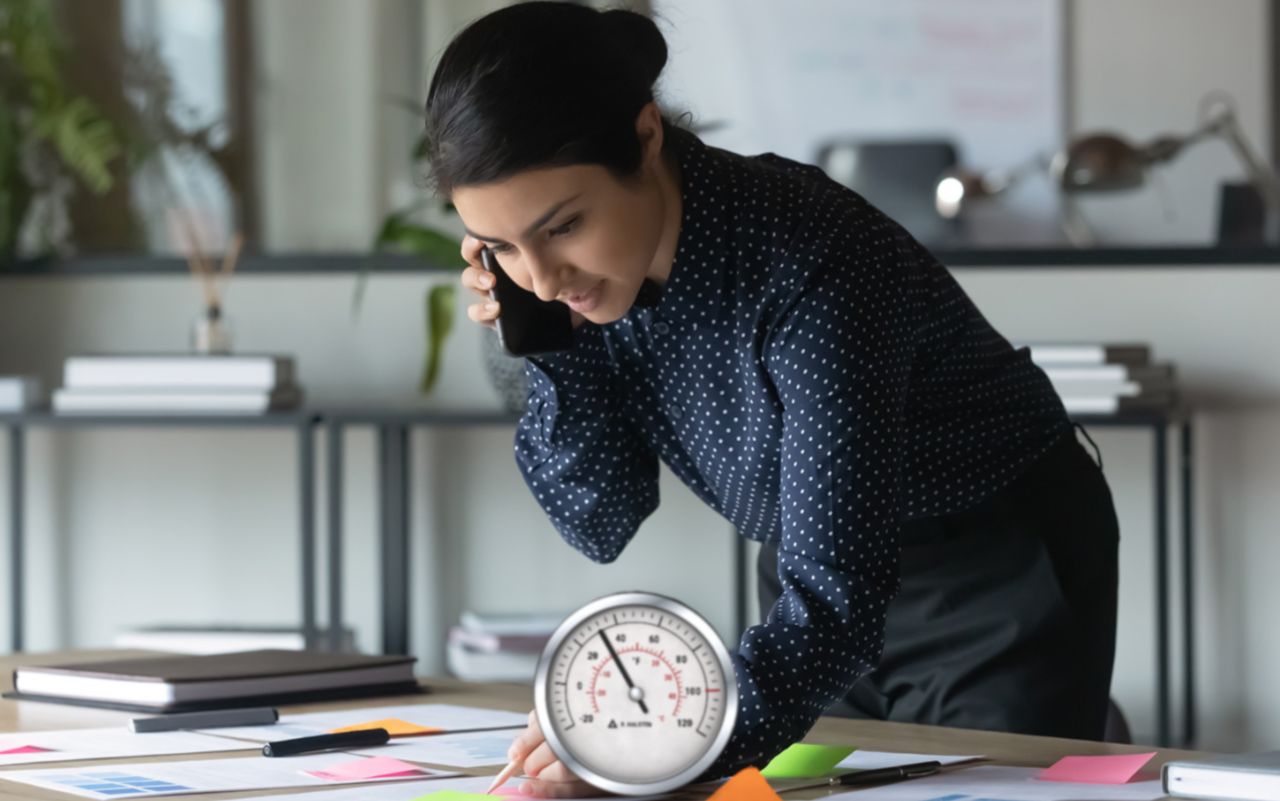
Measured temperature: 32 °F
